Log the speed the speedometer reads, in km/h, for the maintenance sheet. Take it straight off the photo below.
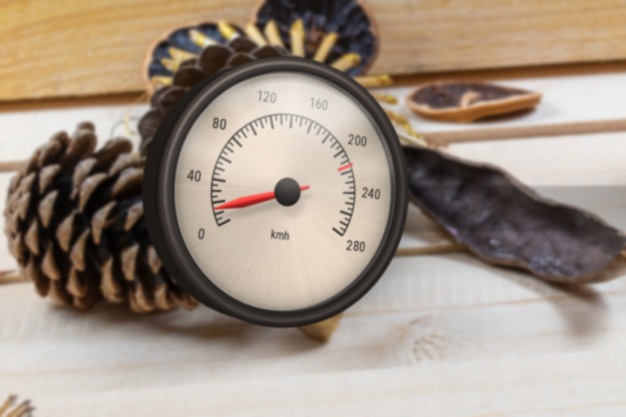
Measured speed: 15 km/h
